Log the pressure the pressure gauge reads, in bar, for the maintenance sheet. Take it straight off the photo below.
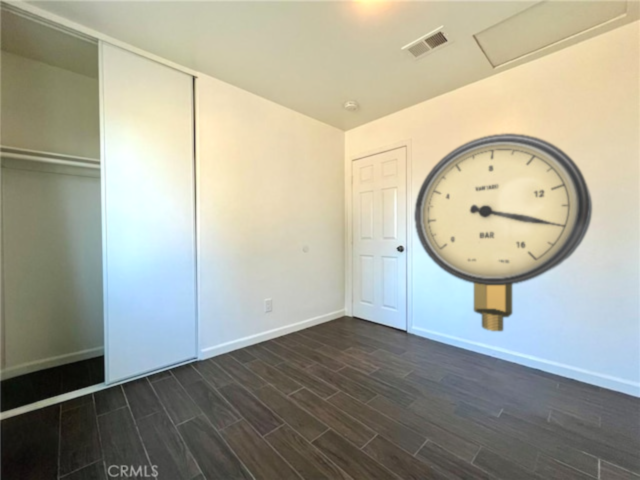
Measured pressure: 14 bar
